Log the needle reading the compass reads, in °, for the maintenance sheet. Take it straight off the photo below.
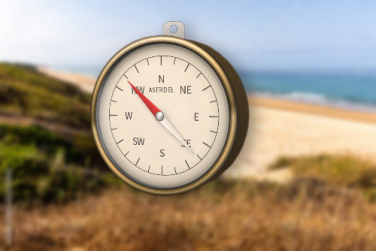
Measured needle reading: 315 °
